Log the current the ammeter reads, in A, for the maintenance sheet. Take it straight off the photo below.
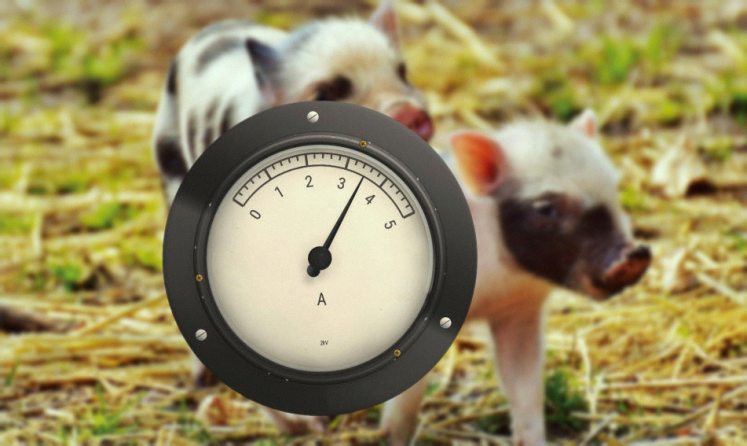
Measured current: 3.5 A
